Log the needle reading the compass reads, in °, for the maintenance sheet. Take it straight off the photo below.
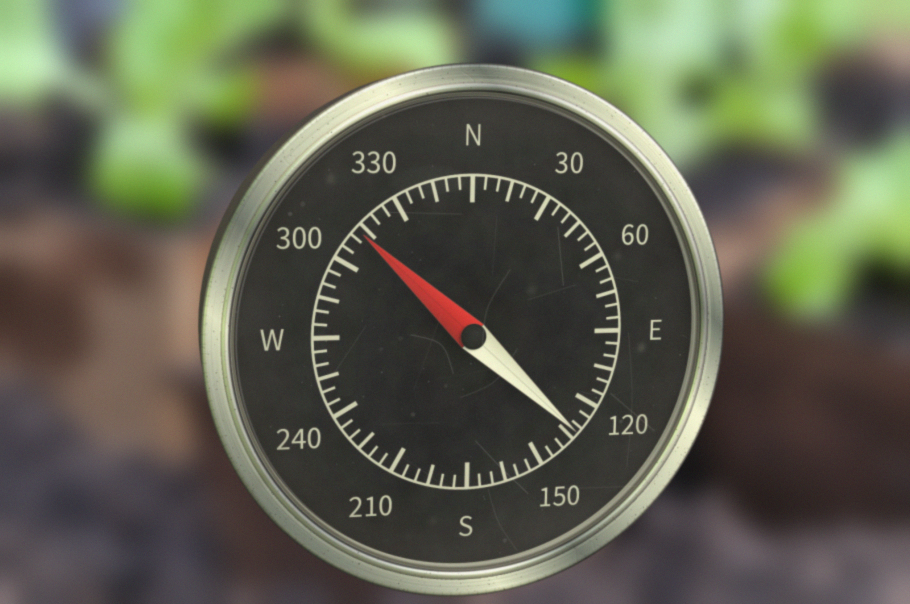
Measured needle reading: 312.5 °
